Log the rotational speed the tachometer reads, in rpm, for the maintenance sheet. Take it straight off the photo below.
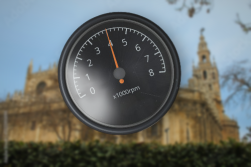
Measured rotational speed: 4000 rpm
